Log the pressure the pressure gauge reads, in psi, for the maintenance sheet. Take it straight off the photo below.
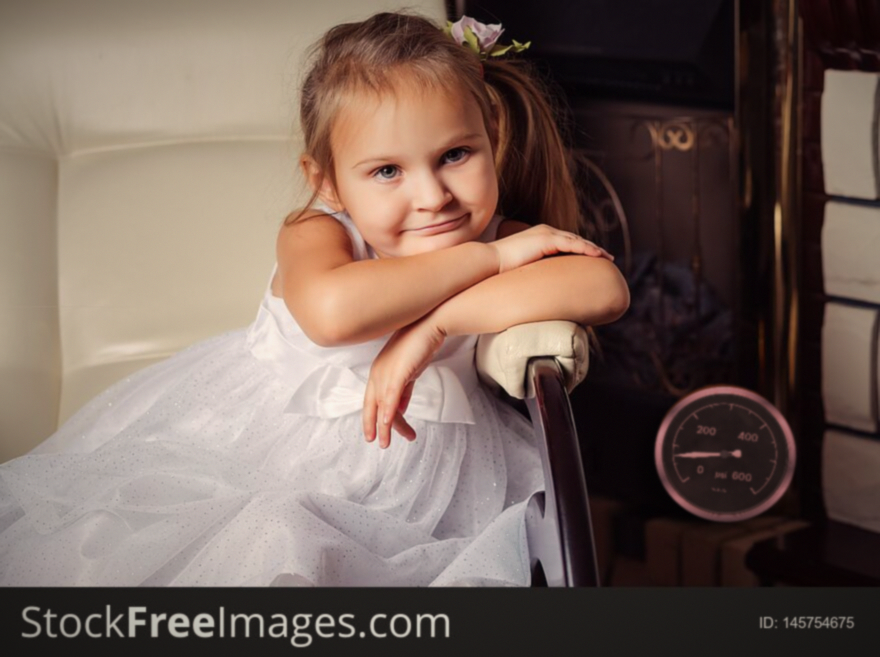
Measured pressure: 75 psi
